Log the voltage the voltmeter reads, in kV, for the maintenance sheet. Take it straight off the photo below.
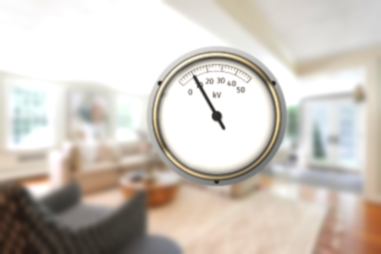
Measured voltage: 10 kV
